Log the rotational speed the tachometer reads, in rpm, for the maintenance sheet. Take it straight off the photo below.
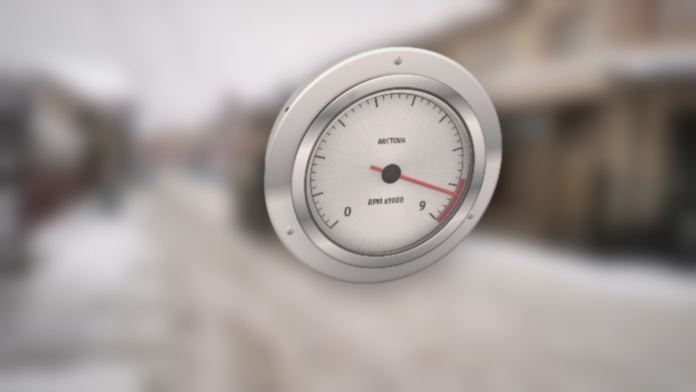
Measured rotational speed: 8200 rpm
